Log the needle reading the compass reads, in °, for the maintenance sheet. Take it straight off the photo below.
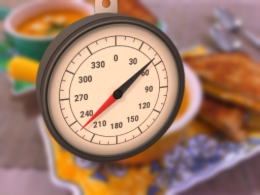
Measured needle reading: 230 °
